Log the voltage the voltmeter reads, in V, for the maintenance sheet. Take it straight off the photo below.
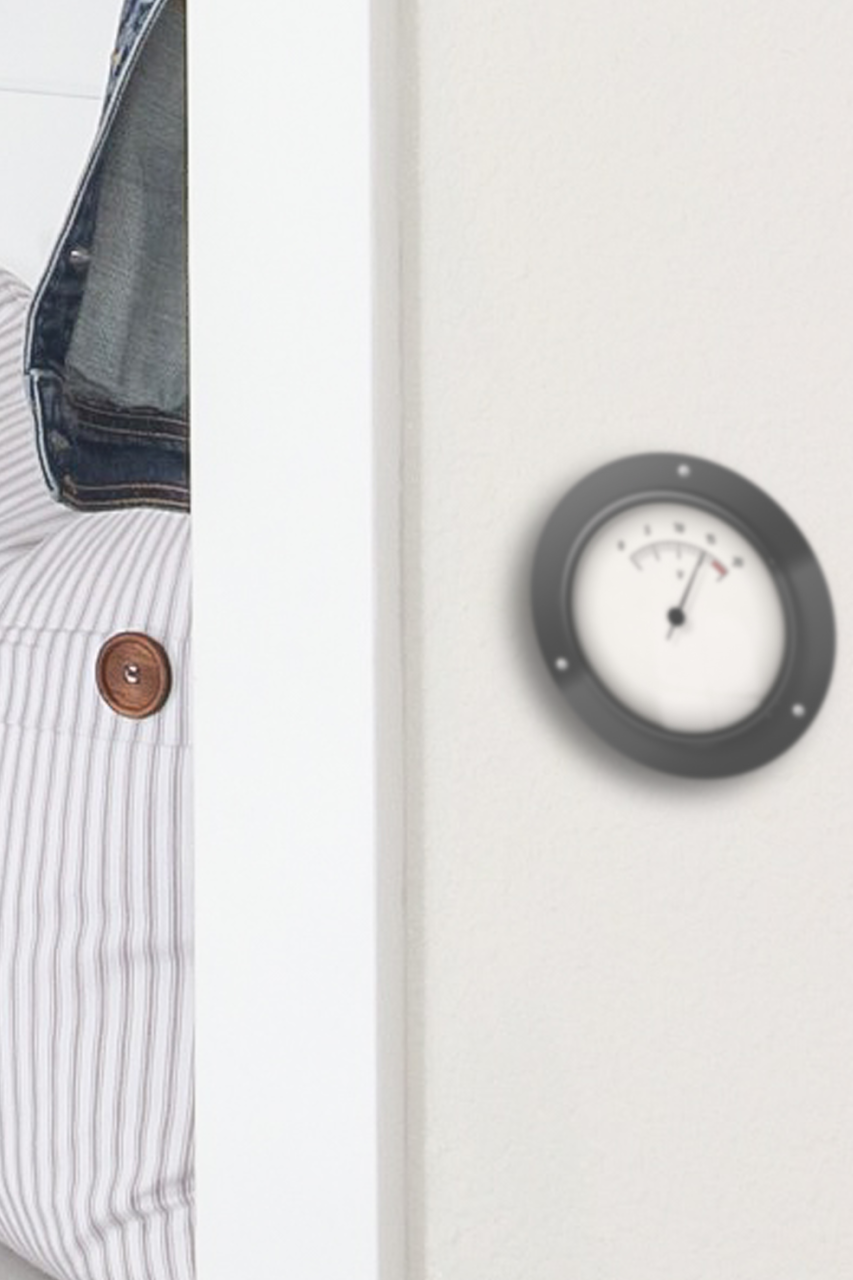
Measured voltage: 15 V
